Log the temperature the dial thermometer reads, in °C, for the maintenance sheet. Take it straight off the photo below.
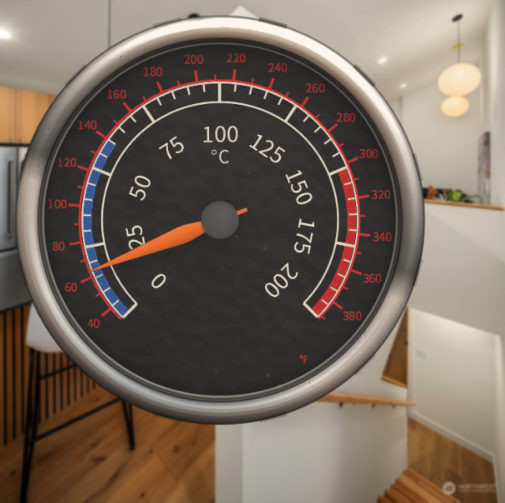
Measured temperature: 17.5 °C
